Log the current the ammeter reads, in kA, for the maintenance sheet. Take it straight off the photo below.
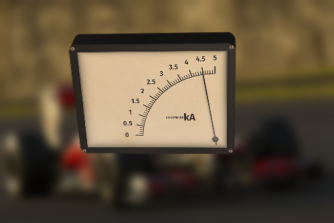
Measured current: 4.5 kA
